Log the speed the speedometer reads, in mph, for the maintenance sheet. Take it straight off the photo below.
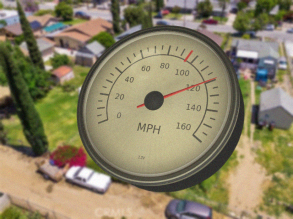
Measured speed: 120 mph
